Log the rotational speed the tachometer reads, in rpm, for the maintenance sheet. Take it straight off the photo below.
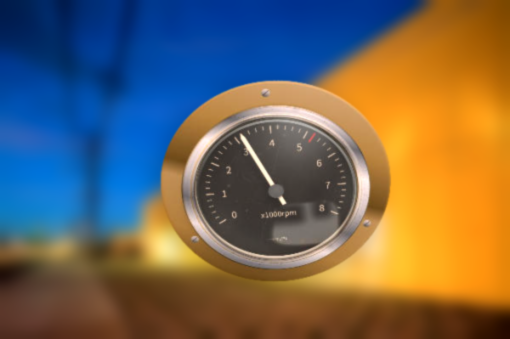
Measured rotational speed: 3200 rpm
